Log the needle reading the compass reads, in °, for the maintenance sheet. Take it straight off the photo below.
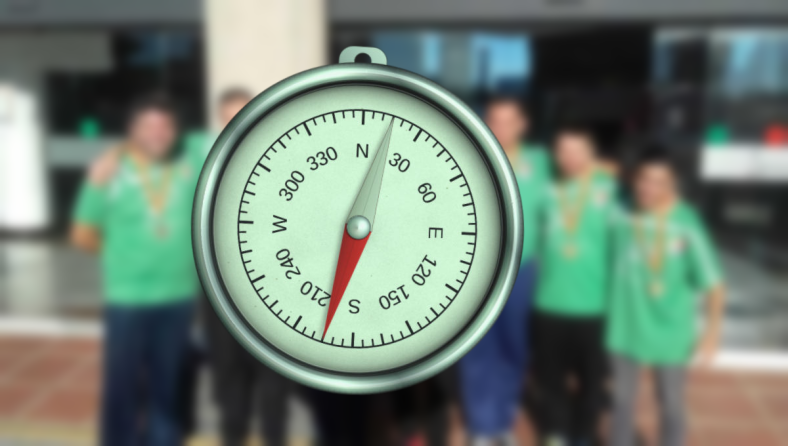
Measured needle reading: 195 °
